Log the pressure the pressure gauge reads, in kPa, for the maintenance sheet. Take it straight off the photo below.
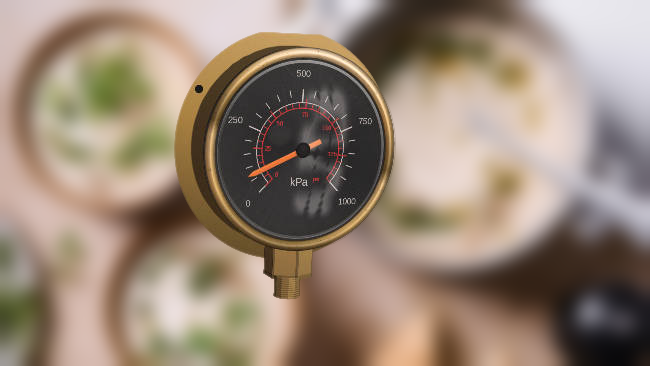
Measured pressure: 75 kPa
